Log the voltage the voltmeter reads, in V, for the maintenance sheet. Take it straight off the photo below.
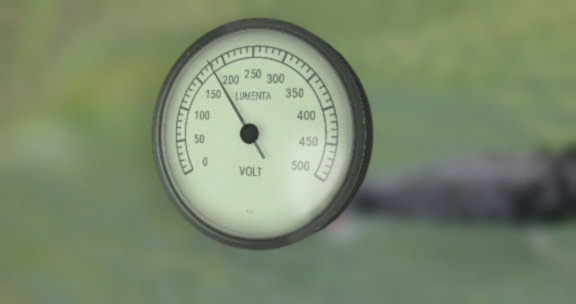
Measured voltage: 180 V
